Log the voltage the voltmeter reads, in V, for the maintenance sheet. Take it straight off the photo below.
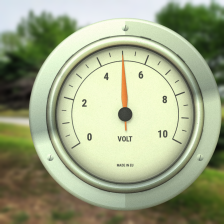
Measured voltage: 5 V
